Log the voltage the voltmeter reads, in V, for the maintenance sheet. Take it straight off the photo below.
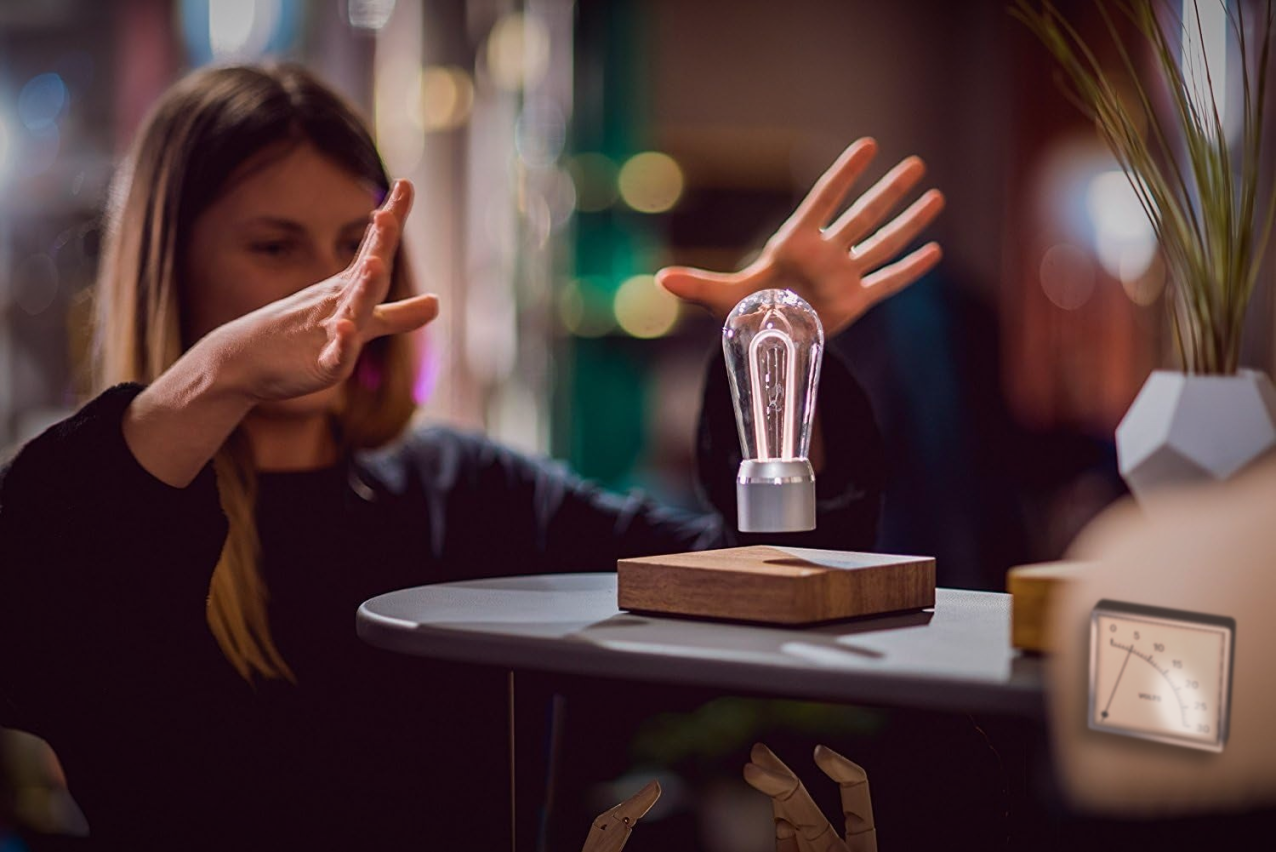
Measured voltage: 5 V
